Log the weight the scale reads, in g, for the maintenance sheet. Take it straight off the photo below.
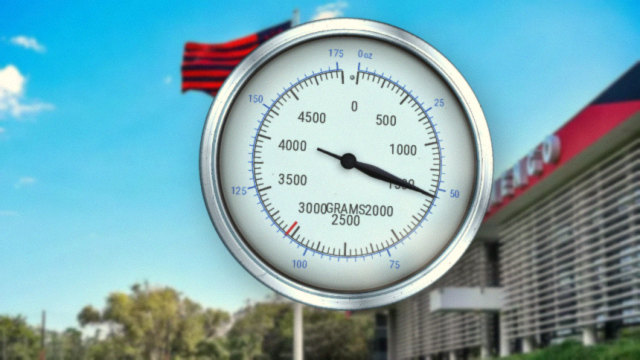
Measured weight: 1500 g
